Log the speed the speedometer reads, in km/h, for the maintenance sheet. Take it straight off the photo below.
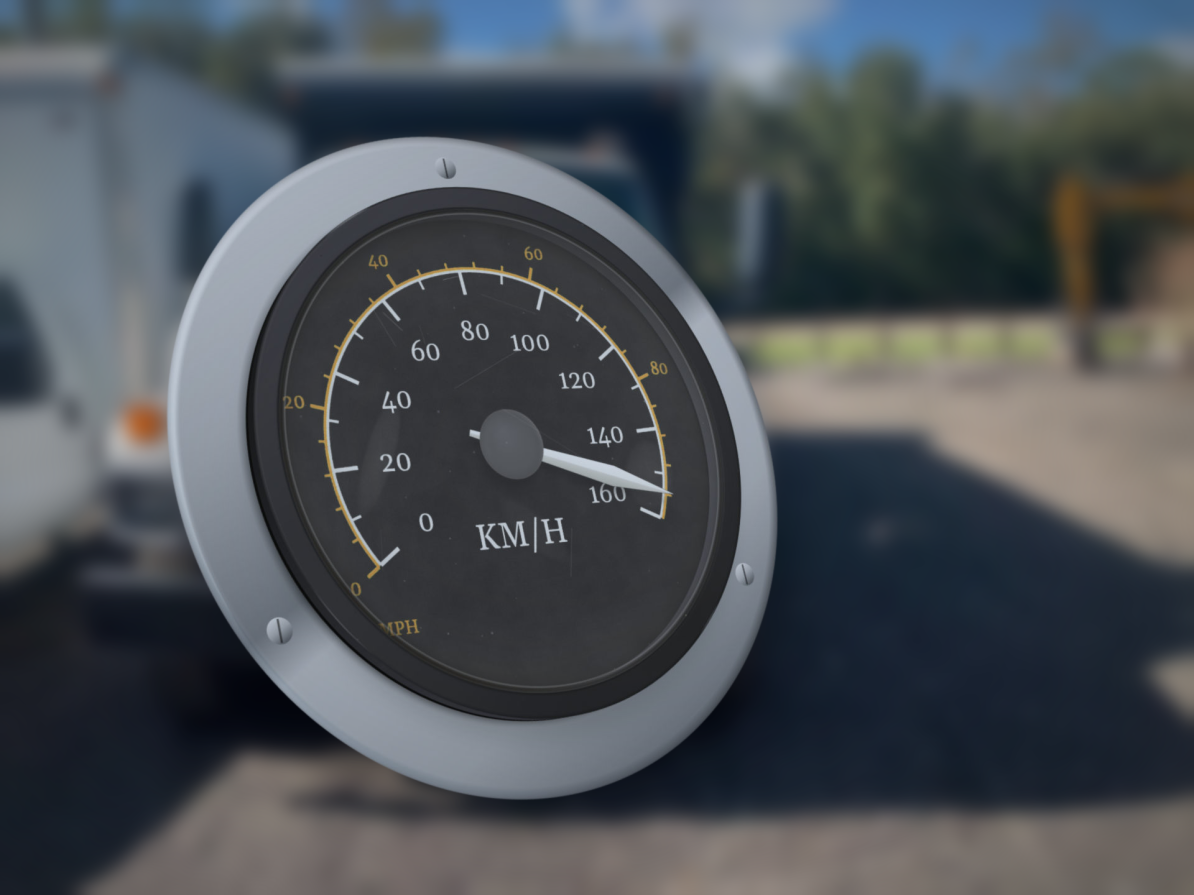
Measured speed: 155 km/h
